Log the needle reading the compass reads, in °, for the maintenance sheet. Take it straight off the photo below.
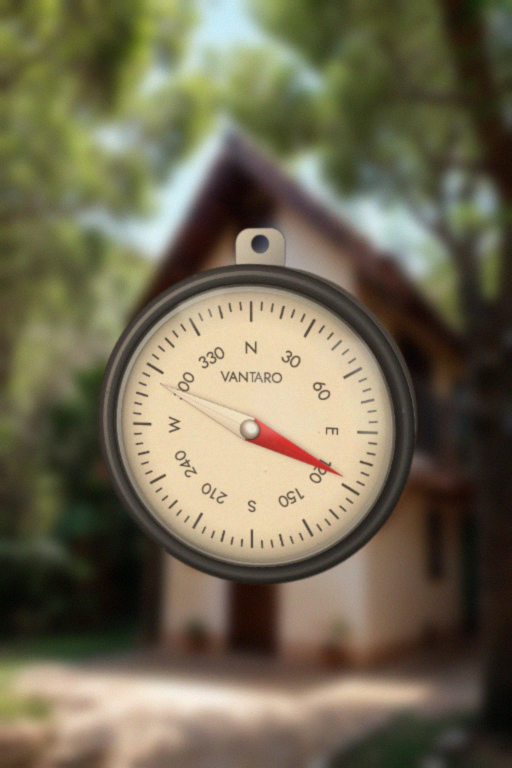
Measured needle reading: 115 °
